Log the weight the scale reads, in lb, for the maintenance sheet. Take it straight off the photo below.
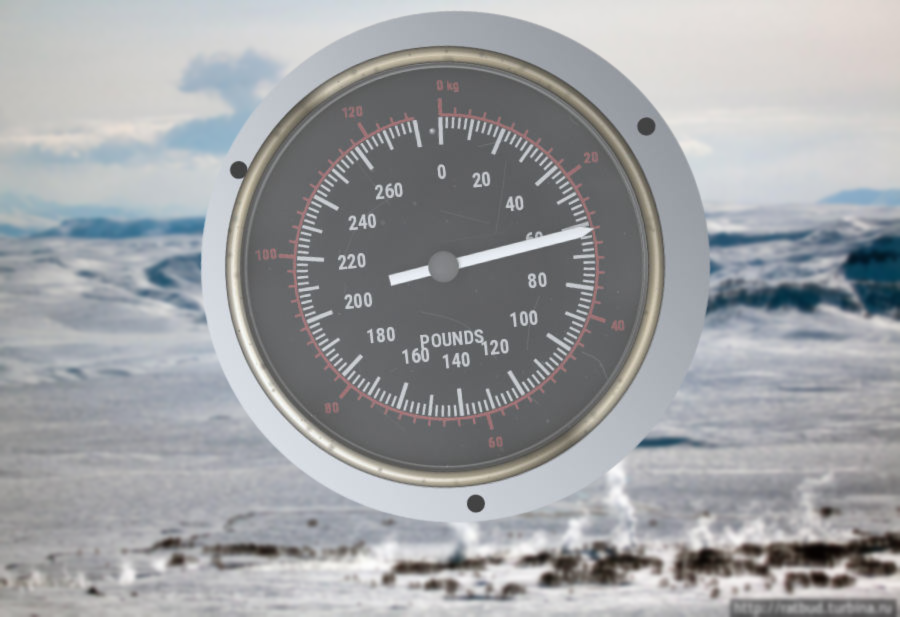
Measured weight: 62 lb
